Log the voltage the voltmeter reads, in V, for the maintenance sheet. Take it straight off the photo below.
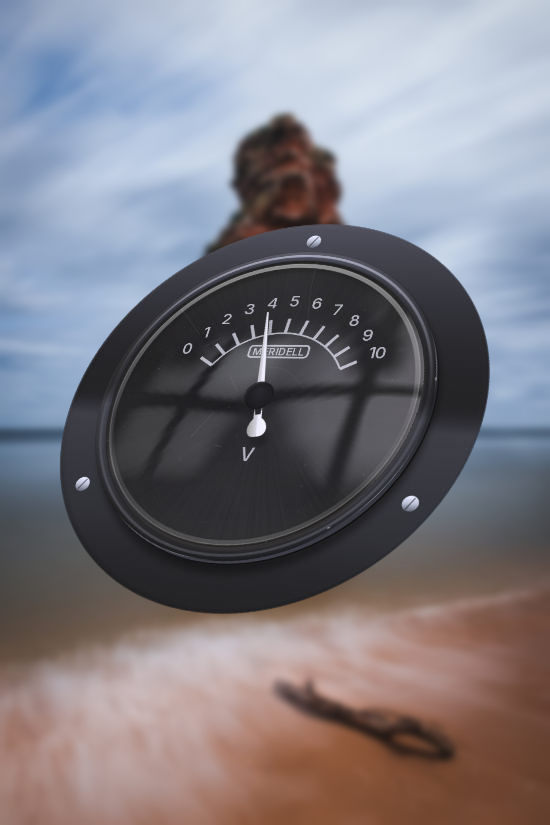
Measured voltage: 4 V
